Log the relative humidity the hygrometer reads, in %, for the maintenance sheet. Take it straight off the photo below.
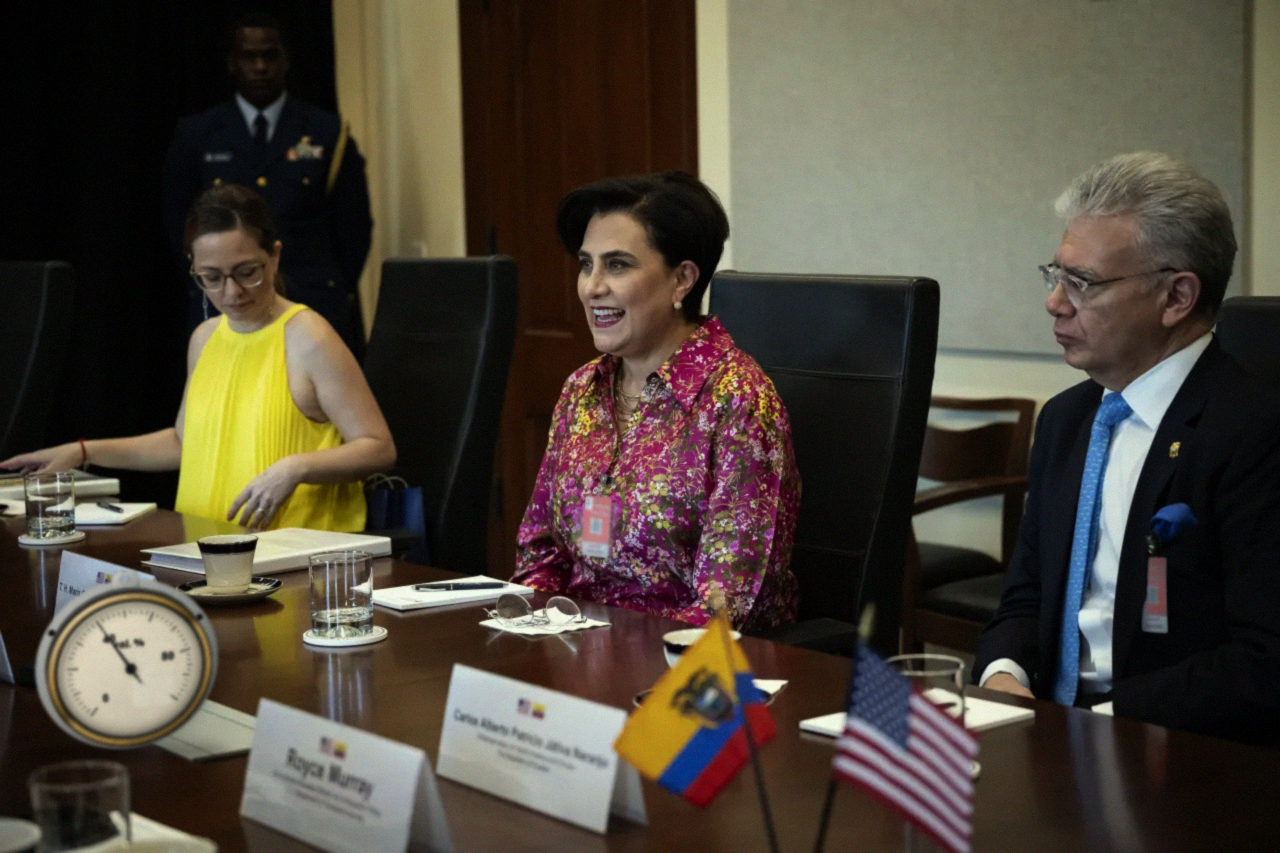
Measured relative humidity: 40 %
